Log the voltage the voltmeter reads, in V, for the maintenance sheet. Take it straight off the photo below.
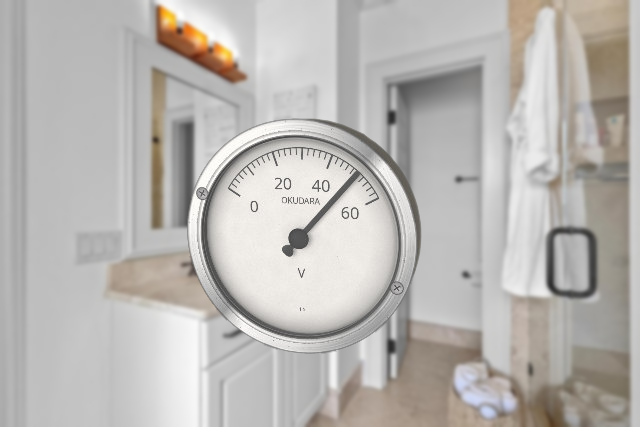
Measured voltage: 50 V
